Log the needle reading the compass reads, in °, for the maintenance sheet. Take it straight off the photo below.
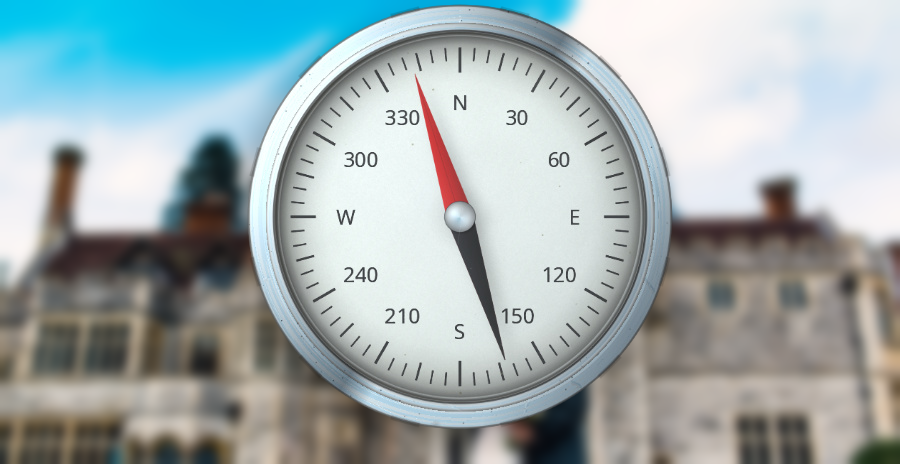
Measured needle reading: 342.5 °
